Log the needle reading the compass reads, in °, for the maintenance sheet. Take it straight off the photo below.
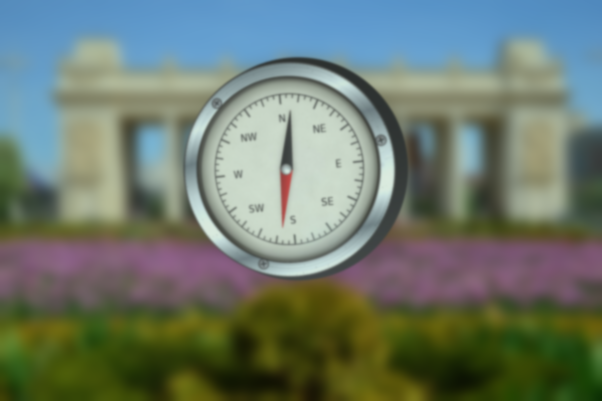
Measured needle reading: 190 °
